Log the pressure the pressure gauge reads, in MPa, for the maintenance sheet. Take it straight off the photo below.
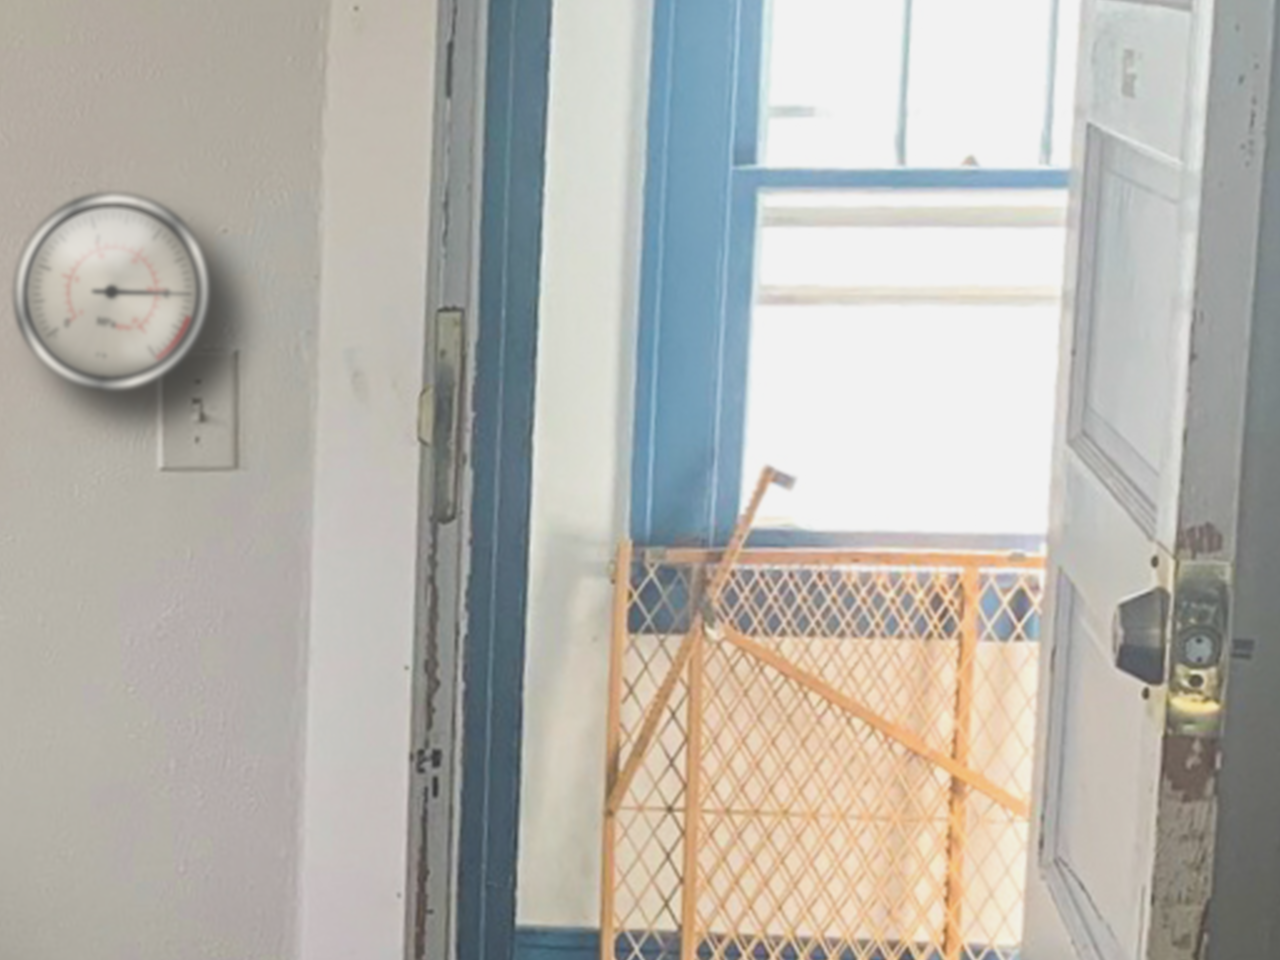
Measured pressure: 2 MPa
